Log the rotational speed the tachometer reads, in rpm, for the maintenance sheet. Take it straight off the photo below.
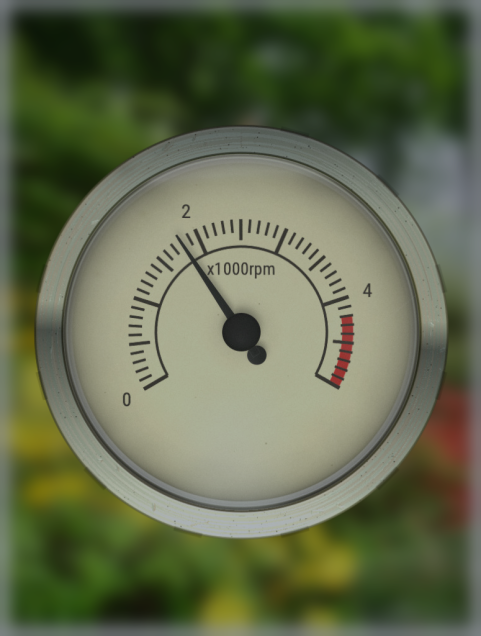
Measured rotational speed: 1800 rpm
